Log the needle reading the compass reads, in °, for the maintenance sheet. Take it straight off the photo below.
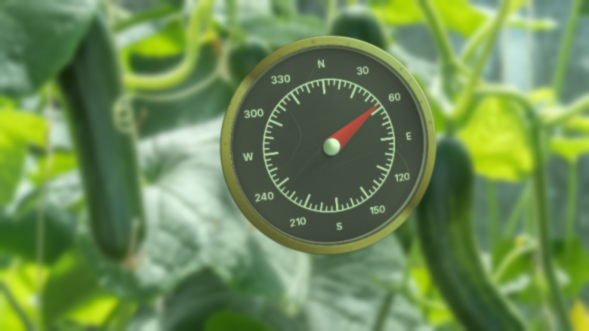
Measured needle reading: 55 °
